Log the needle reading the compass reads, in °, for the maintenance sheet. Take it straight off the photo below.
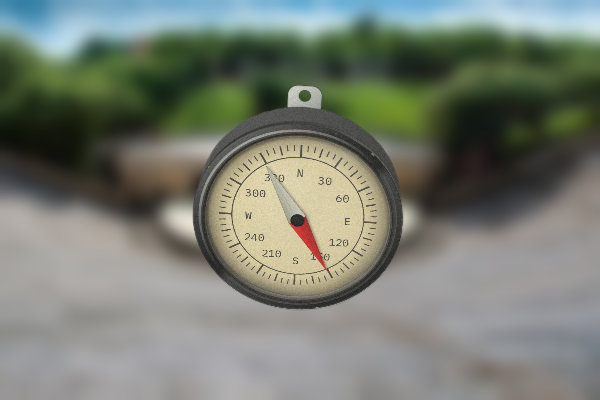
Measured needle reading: 150 °
